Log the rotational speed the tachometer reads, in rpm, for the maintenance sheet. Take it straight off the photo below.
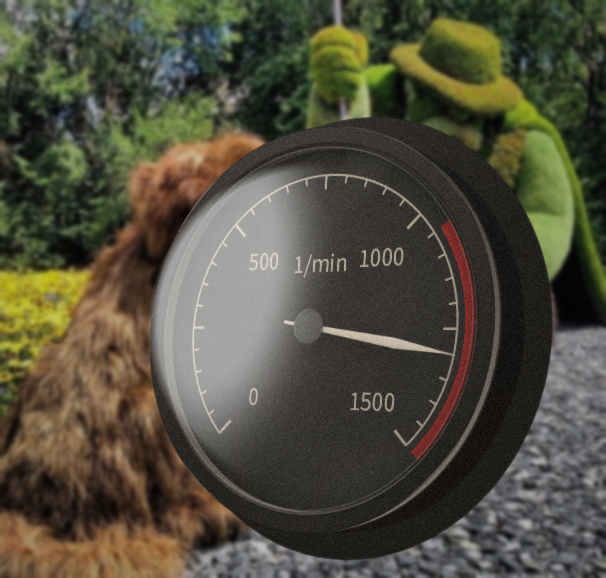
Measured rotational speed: 1300 rpm
